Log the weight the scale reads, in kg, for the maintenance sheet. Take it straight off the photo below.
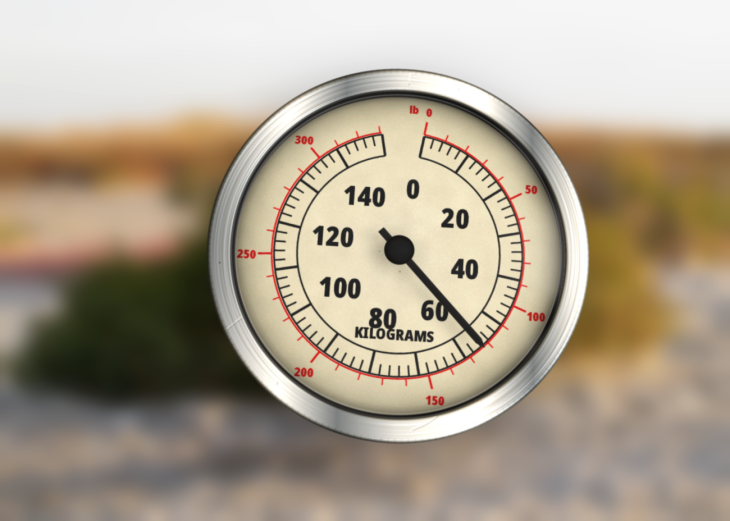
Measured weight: 56 kg
